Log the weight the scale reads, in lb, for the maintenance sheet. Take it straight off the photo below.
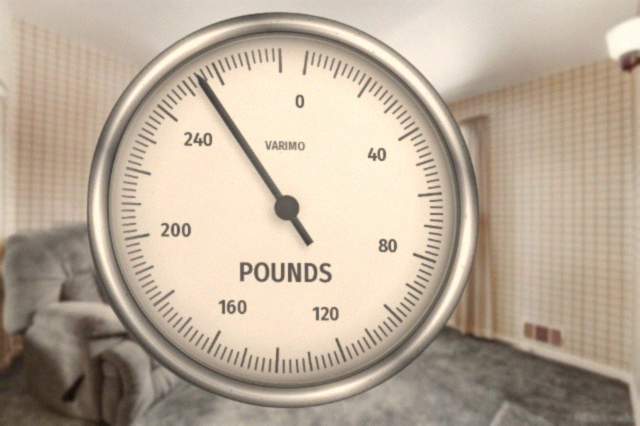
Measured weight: 254 lb
